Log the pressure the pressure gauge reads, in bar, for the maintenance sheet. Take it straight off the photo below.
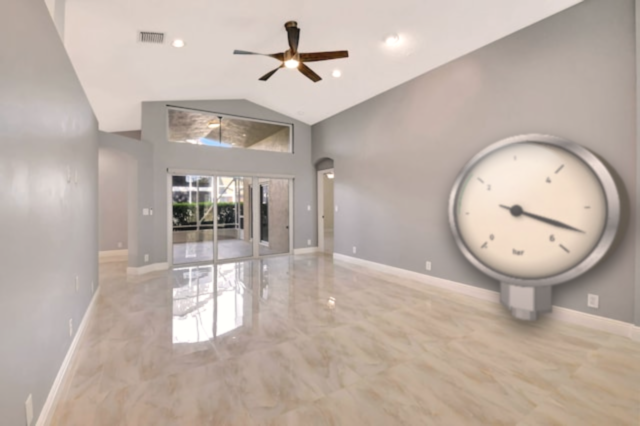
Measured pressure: 5.5 bar
